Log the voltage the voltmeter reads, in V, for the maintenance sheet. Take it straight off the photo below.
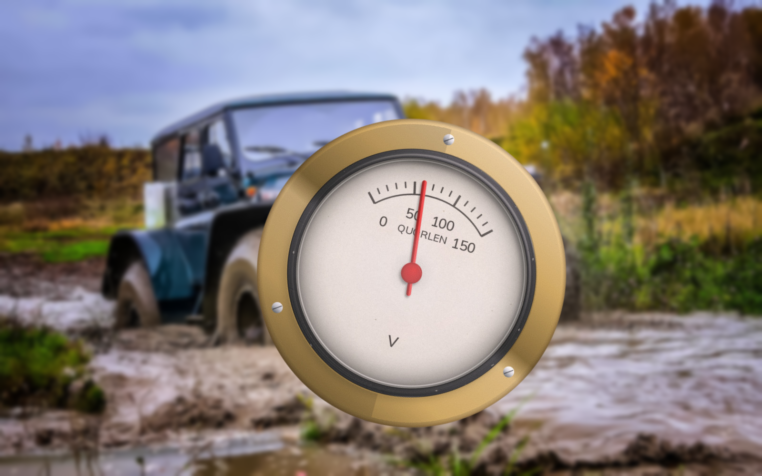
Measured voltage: 60 V
